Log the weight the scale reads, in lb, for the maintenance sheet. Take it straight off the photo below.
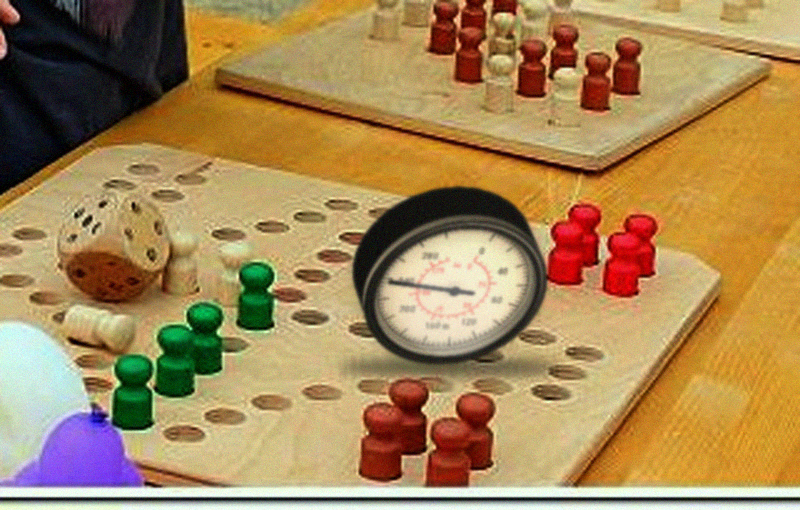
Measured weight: 240 lb
